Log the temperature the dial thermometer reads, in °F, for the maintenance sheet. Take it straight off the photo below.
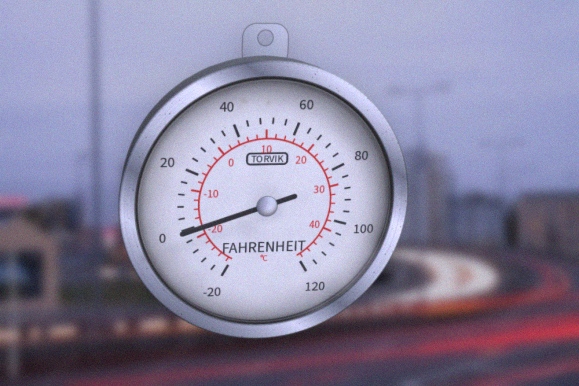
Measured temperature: 0 °F
